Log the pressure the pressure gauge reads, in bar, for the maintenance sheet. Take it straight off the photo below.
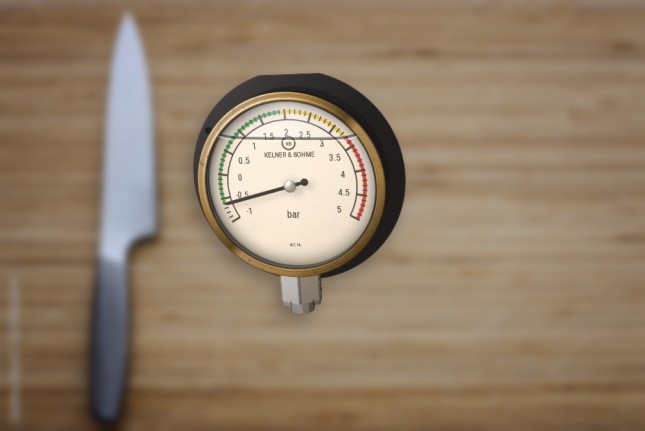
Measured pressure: -0.6 bar
